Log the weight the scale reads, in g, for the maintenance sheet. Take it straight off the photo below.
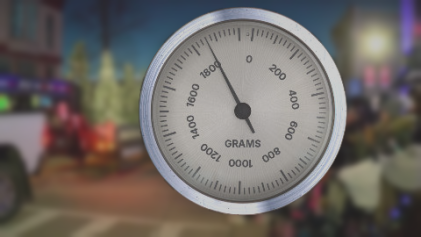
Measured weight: 1860 g
